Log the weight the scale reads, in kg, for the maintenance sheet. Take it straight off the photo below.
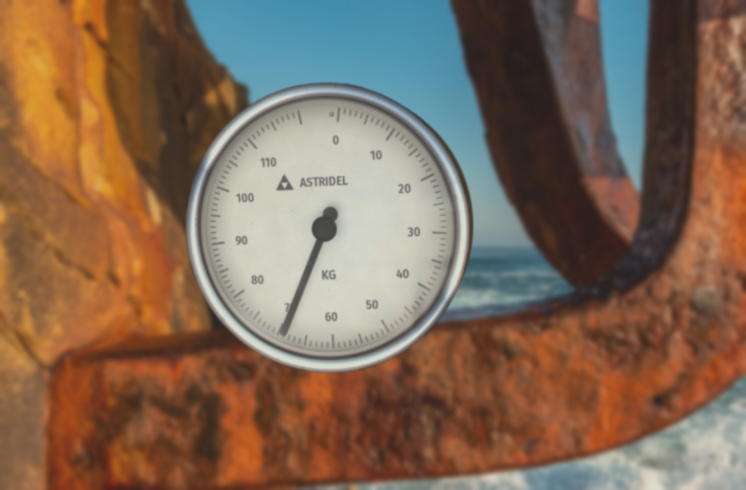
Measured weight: 69 kg
